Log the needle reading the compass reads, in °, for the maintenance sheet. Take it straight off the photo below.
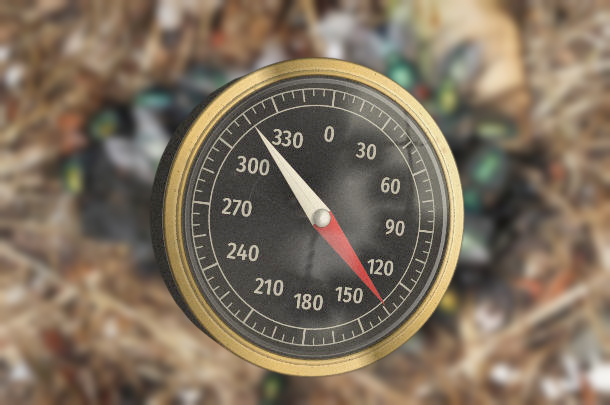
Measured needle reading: 135 °
